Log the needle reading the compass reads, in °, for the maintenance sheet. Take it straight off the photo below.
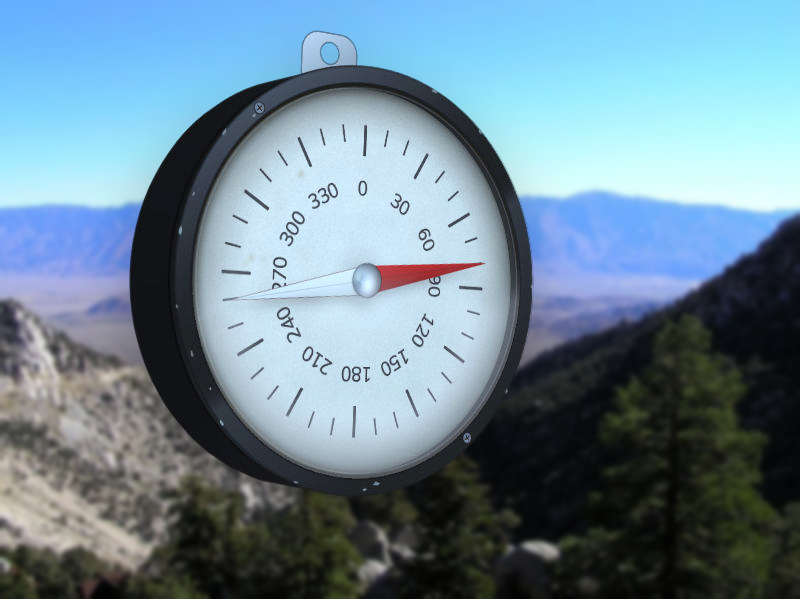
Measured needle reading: 80 °
